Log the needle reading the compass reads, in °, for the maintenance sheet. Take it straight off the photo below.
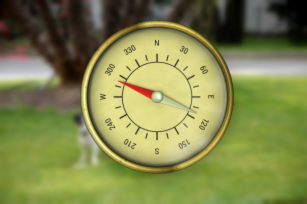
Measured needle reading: 292.5 °
